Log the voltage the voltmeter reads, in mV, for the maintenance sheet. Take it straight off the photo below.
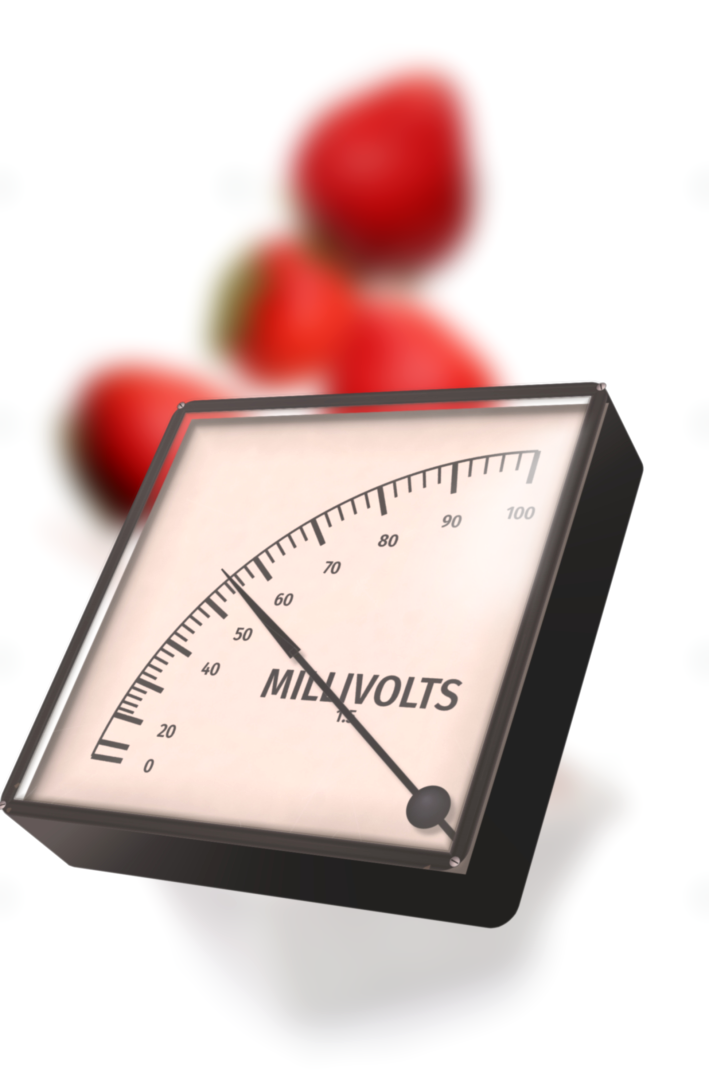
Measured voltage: 55 mV
